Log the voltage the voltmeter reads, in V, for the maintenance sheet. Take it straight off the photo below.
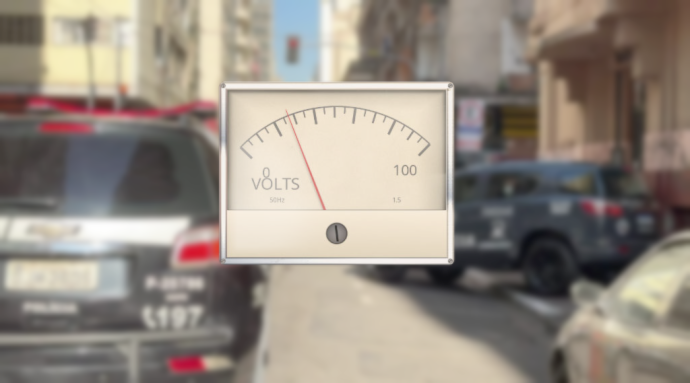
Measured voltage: 27.5 V
